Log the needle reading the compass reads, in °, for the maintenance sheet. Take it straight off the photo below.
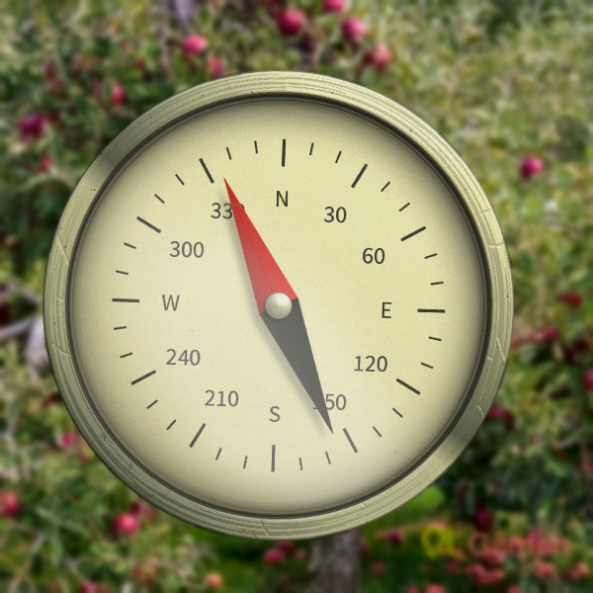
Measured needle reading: 335 °
